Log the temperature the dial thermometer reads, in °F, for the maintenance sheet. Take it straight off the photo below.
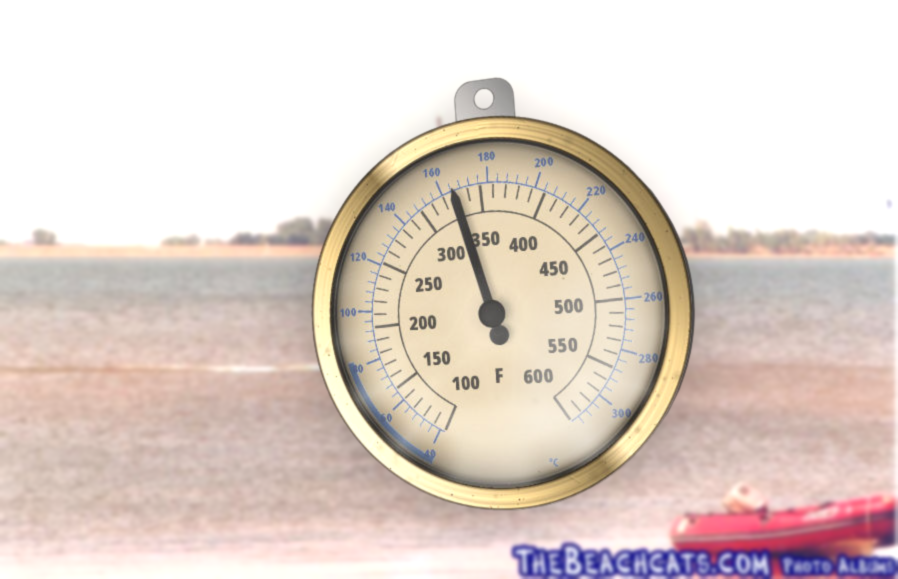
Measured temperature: 330 °F
